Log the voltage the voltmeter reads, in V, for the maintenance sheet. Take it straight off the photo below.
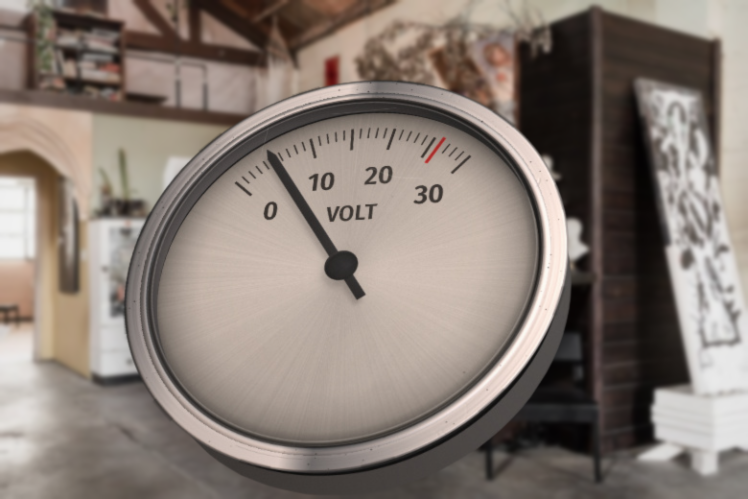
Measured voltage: 5 V
